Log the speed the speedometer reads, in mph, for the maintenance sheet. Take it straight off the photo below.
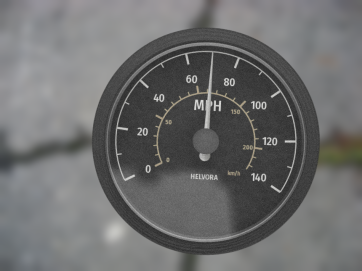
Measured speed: 70 mph
